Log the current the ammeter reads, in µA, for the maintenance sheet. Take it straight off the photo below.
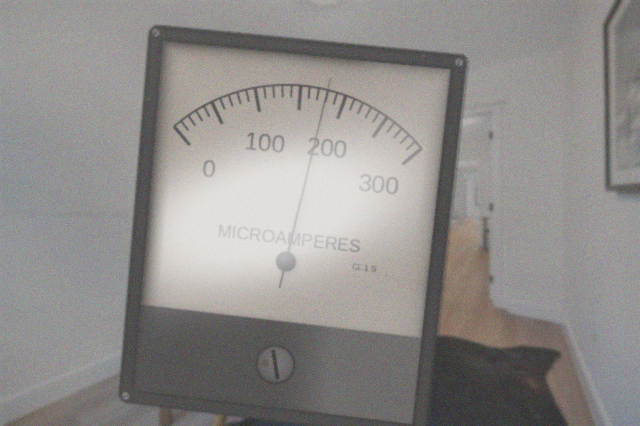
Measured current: 180 µA
